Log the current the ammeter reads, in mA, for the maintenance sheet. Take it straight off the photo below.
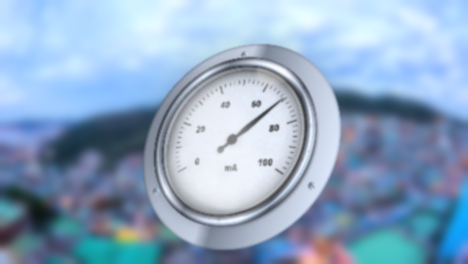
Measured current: 70 mA
